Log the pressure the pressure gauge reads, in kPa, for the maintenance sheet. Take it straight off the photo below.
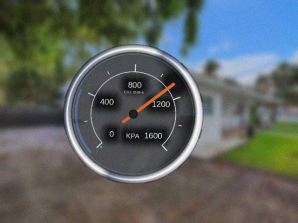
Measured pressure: 1100 kPa
